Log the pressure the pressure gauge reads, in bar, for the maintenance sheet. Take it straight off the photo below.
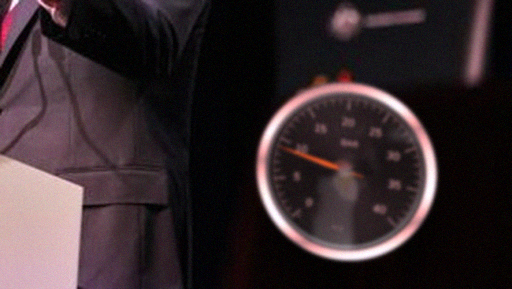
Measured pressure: 9 bar
